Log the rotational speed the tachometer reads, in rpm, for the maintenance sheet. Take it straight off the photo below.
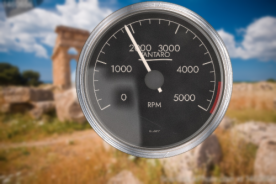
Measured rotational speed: 1900 rpm
